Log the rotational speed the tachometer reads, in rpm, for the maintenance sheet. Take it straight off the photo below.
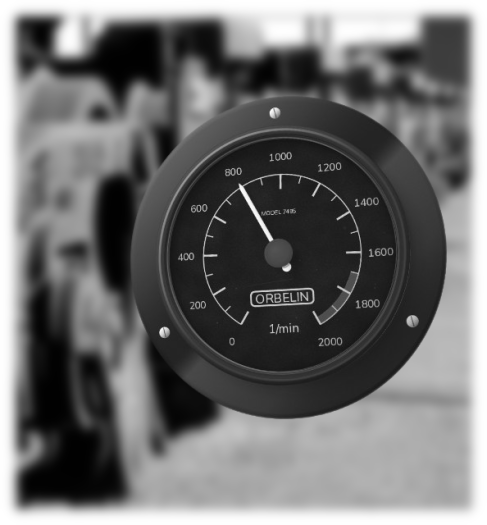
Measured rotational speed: 800 rpm
